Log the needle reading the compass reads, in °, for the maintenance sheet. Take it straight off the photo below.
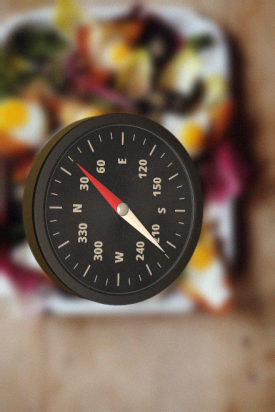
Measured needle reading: 40 °
